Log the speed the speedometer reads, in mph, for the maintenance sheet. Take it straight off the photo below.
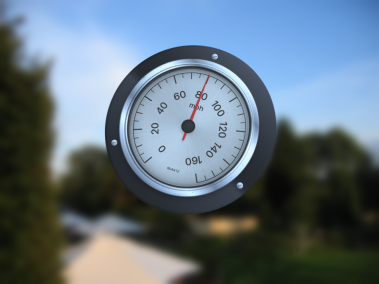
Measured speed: 80 mph
